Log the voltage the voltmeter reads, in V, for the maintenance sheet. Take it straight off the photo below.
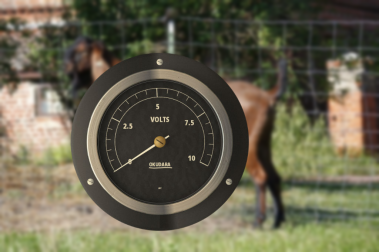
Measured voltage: 0 V
